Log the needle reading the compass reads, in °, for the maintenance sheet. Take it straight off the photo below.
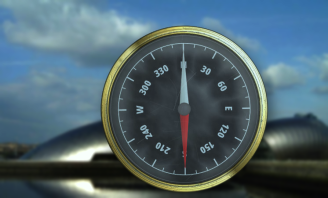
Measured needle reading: 180 °
